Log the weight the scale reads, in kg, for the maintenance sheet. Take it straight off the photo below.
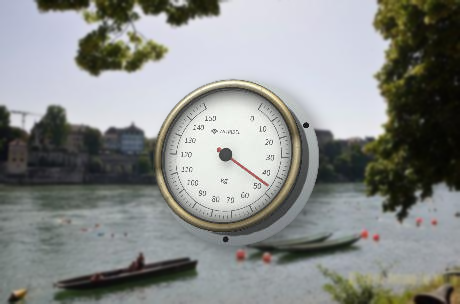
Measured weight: 46 kg
